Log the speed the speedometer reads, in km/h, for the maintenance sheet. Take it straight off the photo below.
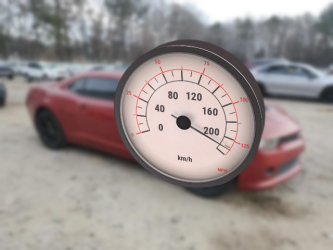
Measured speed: 210 km/h
